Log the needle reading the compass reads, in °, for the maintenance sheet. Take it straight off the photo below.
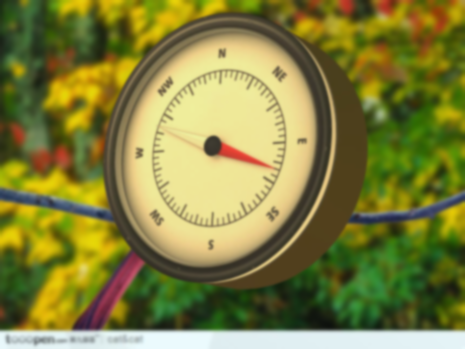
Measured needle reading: 110 °
